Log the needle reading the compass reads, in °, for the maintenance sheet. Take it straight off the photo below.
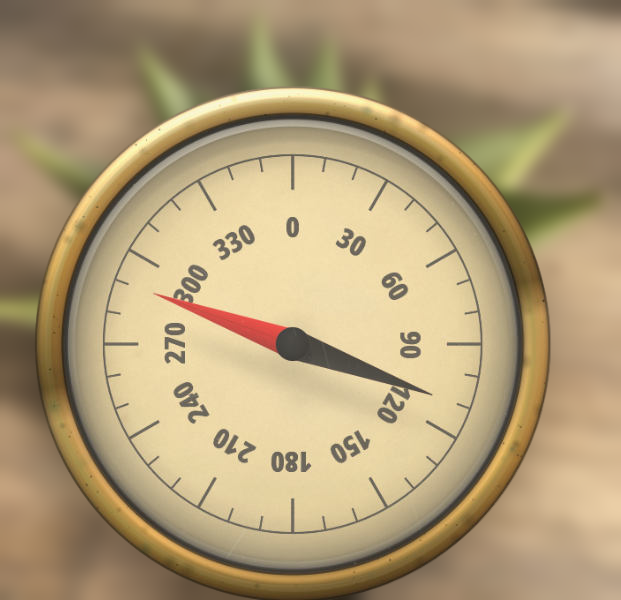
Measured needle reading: 290 °
